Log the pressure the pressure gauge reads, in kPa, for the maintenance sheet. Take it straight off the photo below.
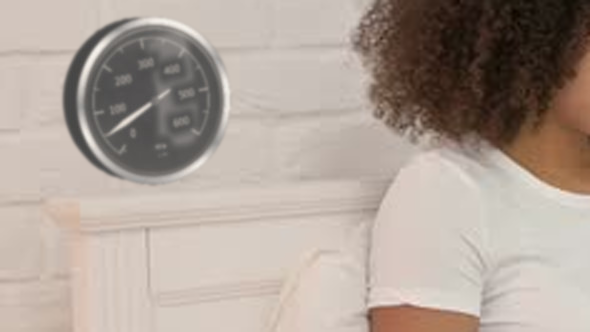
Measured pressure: 50 kPa
